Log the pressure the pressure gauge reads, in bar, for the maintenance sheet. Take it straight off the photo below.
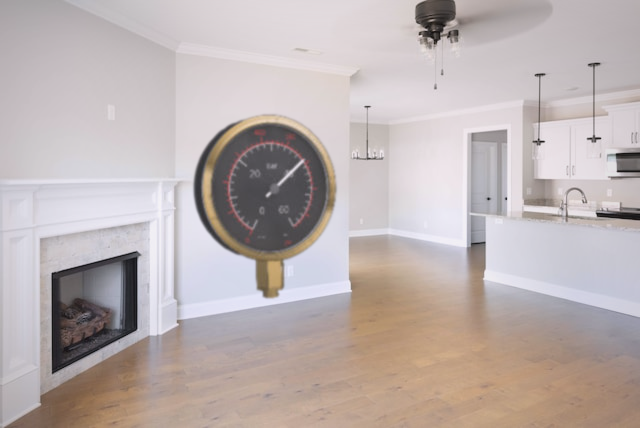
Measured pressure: 40 bar
